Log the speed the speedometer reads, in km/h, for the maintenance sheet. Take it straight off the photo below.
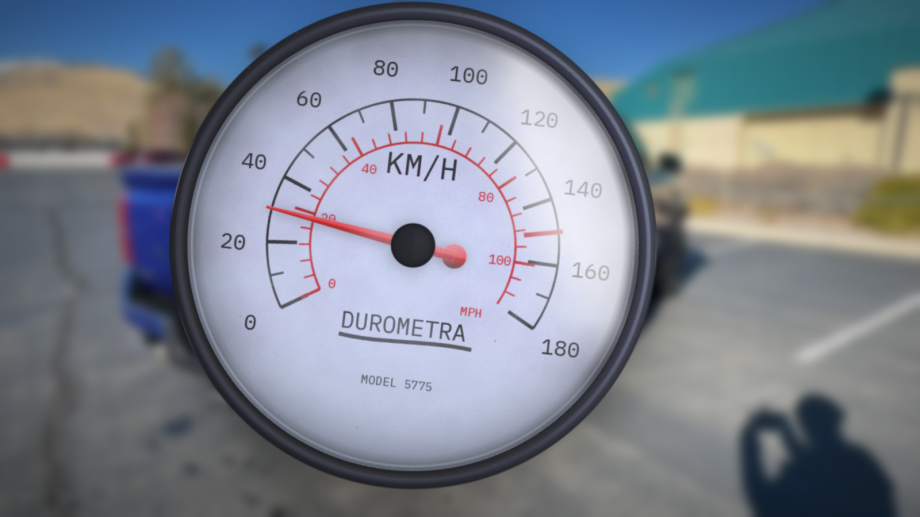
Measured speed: 30 km/h
